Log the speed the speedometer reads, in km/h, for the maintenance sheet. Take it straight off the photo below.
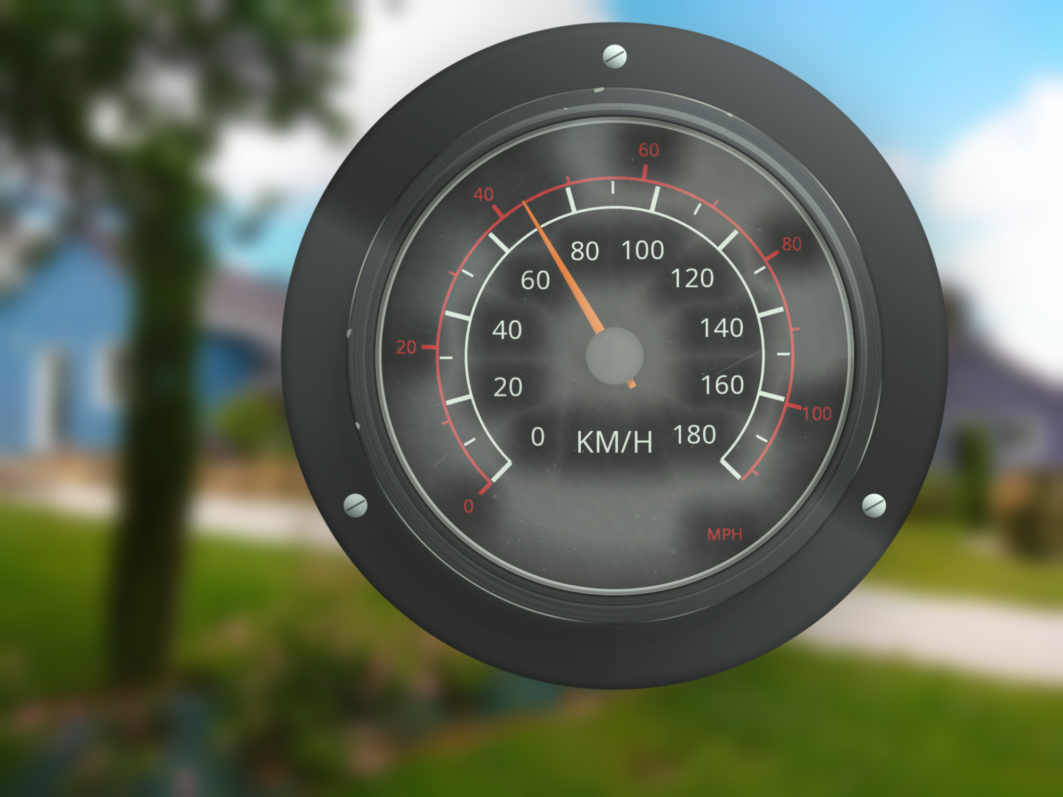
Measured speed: 70 km/h
